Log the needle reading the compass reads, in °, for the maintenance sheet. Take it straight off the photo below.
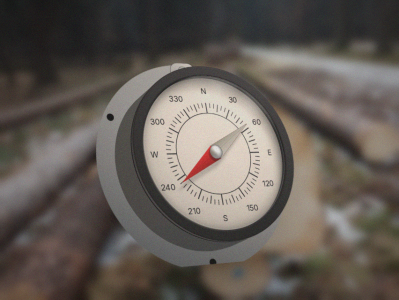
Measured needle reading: 235 °
